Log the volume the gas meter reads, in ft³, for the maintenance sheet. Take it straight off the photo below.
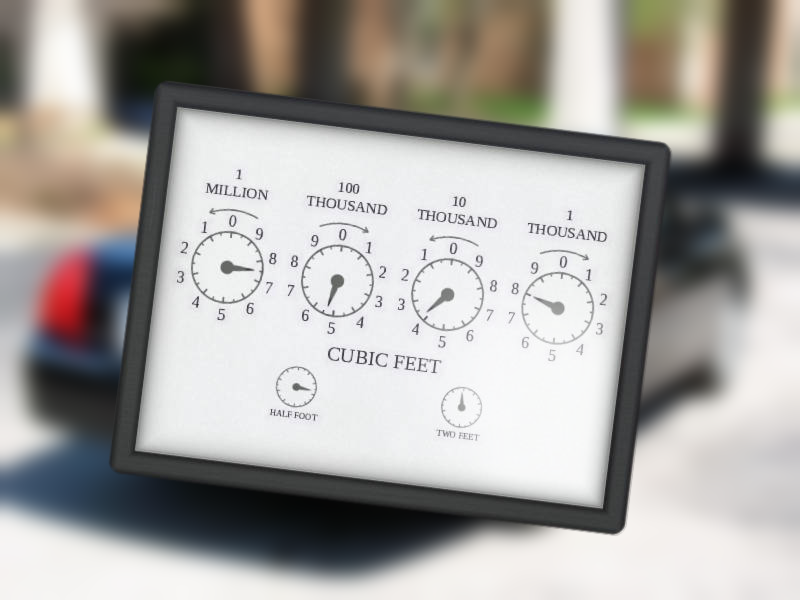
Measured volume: 753800 ft³
